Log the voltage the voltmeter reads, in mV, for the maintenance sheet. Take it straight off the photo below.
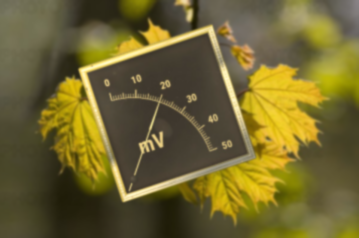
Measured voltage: 20 mV
